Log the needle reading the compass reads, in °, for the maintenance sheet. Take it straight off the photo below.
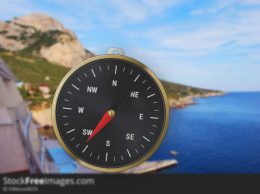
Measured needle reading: 215 °
